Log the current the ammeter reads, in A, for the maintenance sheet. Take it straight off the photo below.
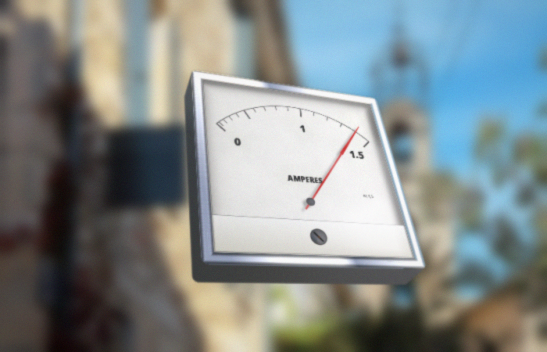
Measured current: 1.4 A
